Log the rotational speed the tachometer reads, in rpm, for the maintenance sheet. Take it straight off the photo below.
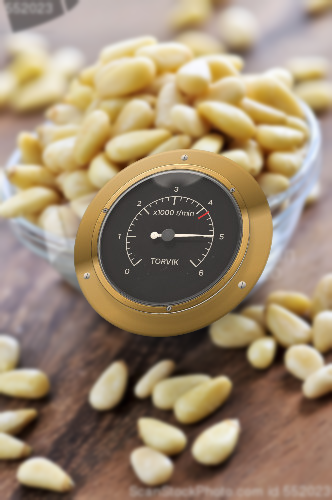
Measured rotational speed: 5000 rpm
